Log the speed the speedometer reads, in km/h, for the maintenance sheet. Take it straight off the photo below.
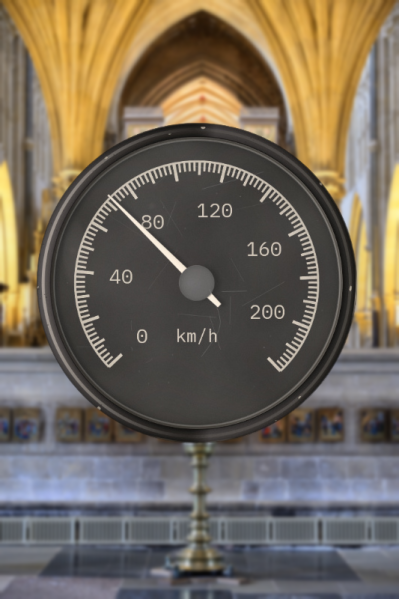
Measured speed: 72 km/h
